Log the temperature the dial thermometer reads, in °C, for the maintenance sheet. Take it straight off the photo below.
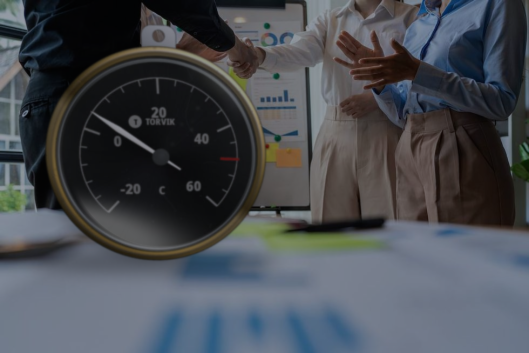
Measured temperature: 4 °C
